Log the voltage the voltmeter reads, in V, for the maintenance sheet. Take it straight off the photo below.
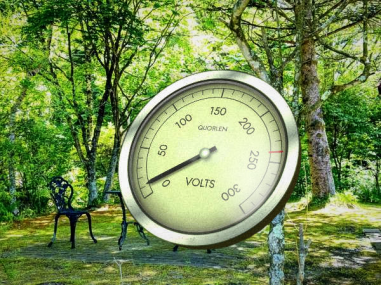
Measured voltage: 10 V
